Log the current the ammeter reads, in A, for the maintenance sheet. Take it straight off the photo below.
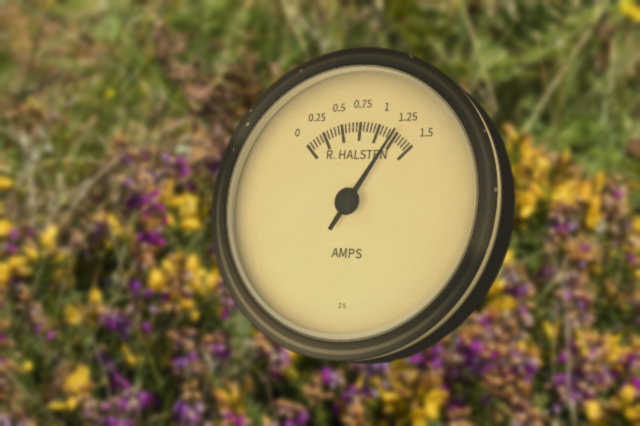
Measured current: 1.25 A
